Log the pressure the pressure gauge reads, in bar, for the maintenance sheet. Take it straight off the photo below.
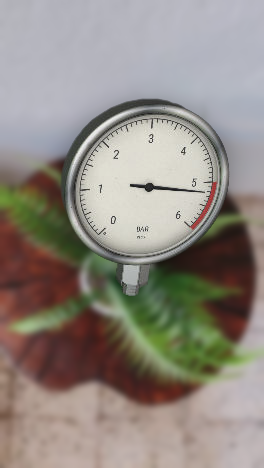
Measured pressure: 5.2 bar
